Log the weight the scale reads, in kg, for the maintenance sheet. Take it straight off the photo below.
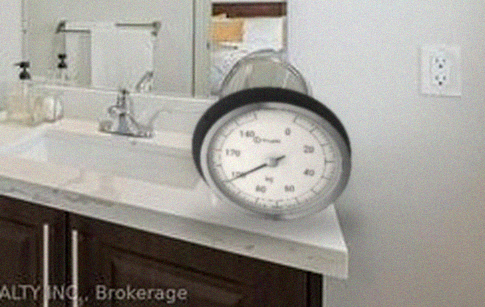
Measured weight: 100 kg
